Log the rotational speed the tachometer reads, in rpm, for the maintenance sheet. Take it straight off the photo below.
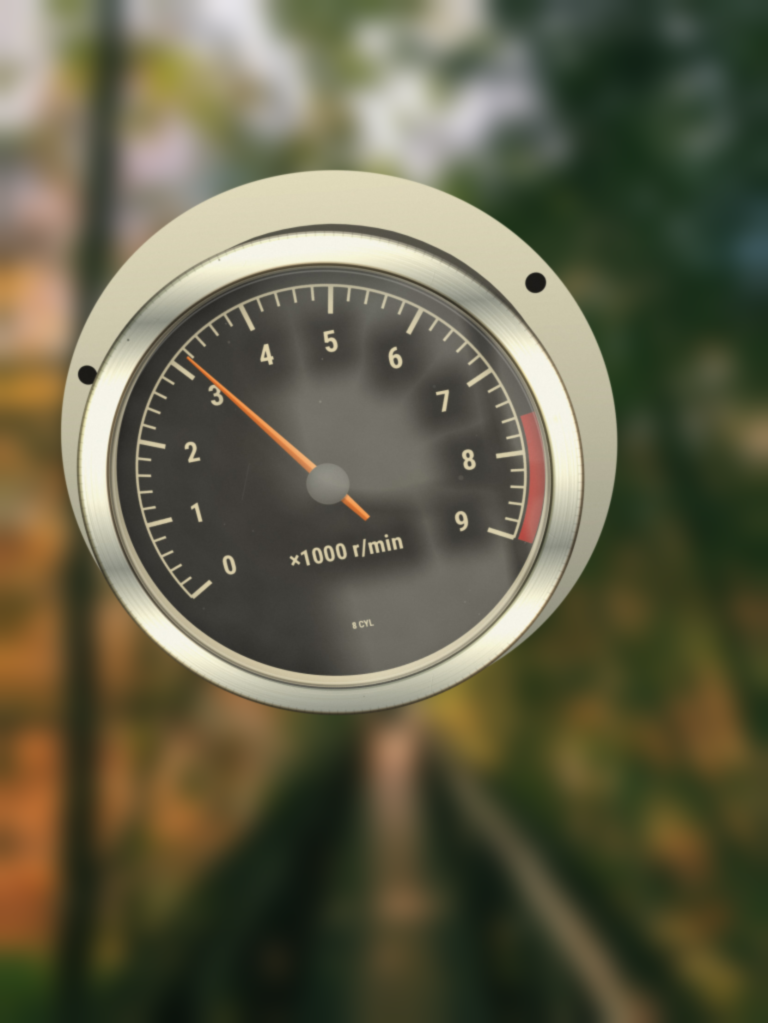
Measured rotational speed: 3200 rpm
